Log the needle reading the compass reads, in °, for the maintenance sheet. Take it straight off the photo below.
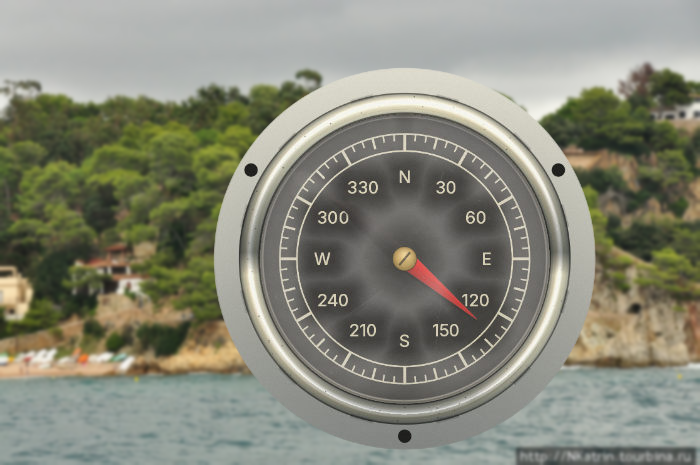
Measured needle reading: 130 °
